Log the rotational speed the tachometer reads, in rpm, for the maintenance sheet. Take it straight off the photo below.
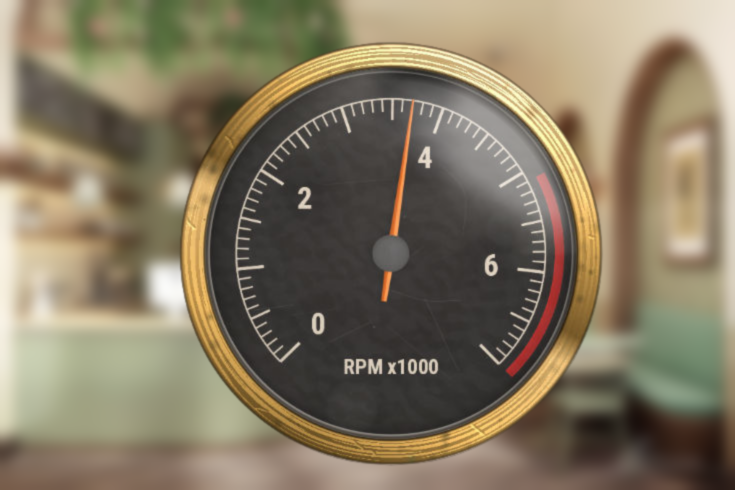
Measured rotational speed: 3700 rpm
